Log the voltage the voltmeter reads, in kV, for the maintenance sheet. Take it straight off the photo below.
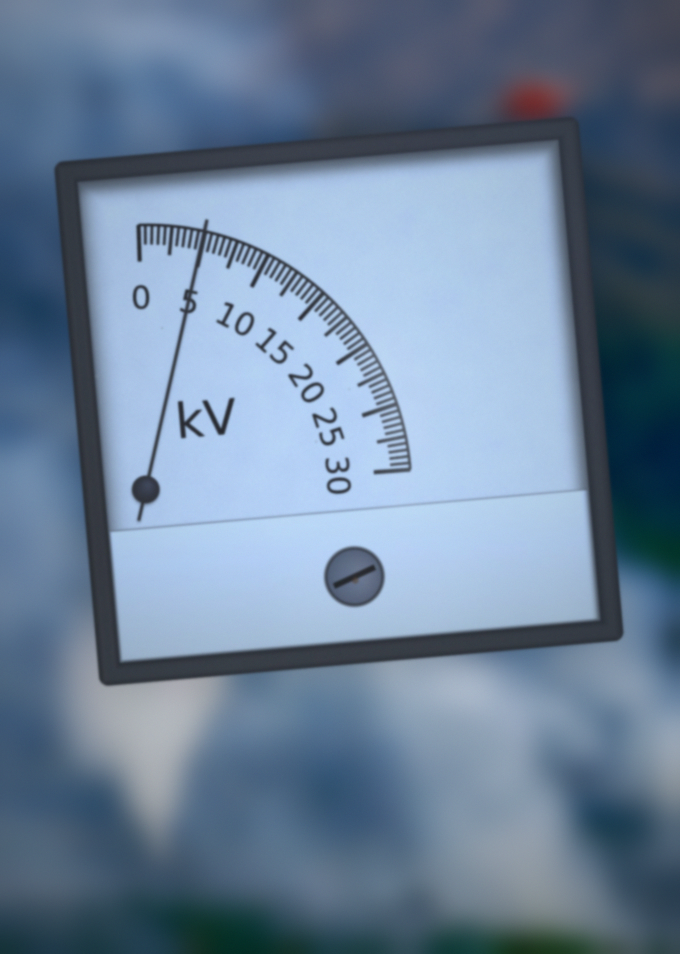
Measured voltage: 5 kV
